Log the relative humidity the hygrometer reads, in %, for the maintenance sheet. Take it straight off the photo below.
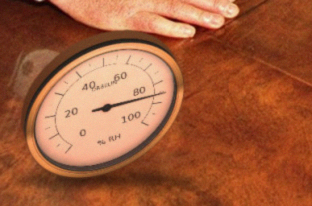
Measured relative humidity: 85 %
